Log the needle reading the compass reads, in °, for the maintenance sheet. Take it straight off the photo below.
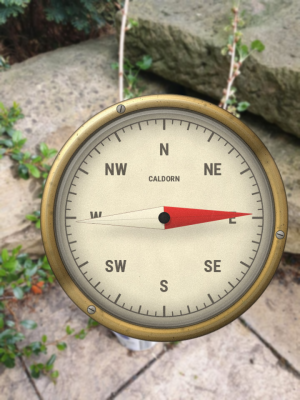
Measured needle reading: 87.5 °
